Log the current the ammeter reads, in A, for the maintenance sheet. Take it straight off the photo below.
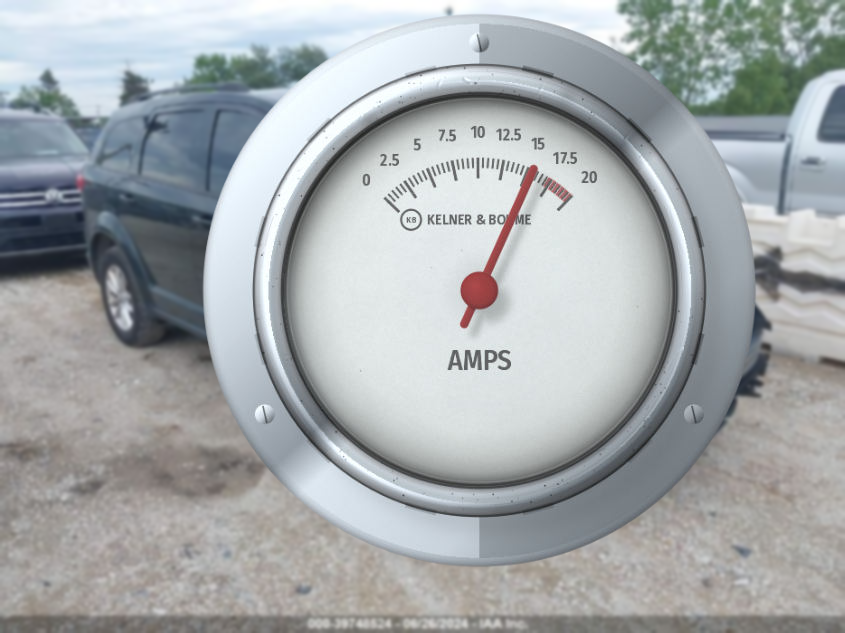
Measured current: 15.5 A
